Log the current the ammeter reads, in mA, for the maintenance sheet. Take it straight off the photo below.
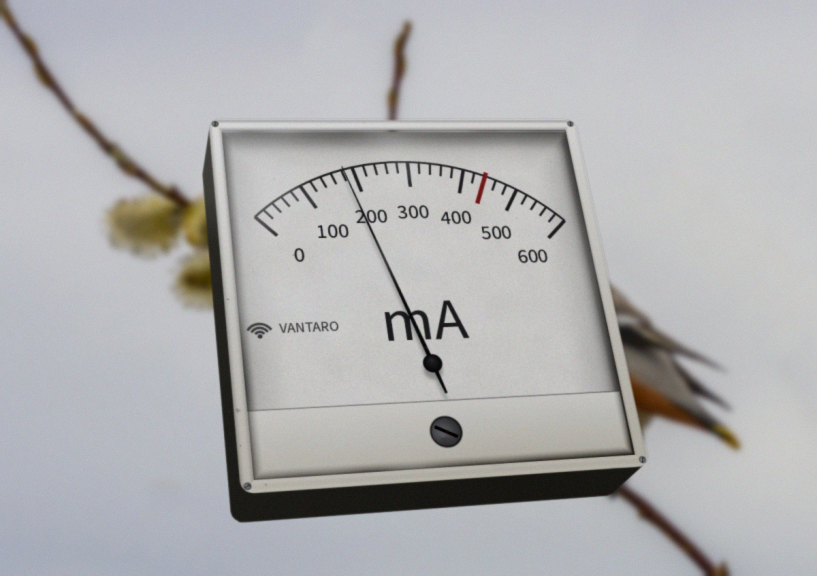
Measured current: 180 mA
